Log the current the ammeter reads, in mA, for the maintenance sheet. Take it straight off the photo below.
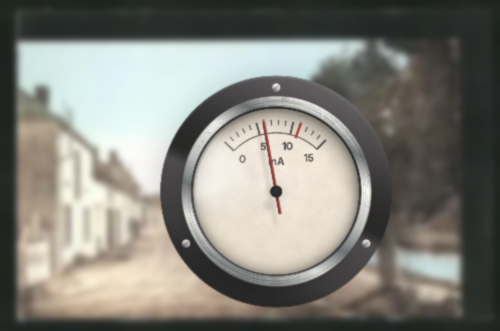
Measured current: 6 mA
